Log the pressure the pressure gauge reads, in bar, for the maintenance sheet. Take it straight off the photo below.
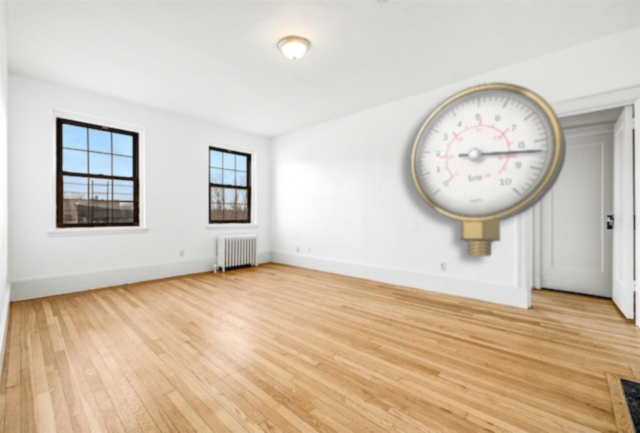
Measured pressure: 8.4 bar
